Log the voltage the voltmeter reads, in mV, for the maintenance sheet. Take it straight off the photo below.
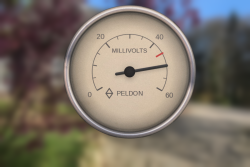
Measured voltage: 50 mV
